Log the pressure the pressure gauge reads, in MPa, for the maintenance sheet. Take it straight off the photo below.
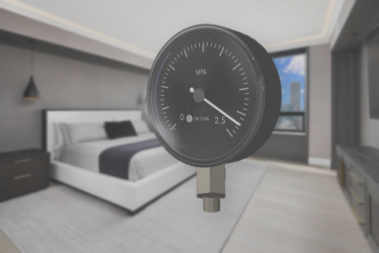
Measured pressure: 2.35 MPa
